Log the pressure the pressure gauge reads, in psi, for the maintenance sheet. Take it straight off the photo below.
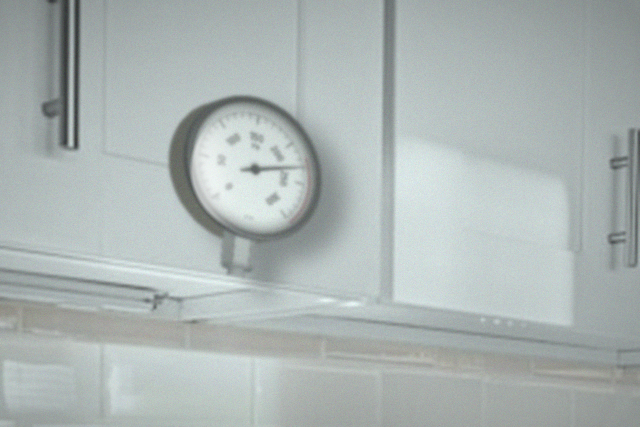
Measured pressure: 230 psi
